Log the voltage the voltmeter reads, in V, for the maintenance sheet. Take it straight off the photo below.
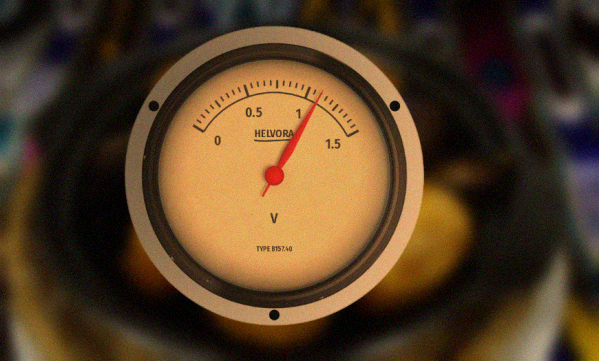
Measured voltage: 1.1 V
